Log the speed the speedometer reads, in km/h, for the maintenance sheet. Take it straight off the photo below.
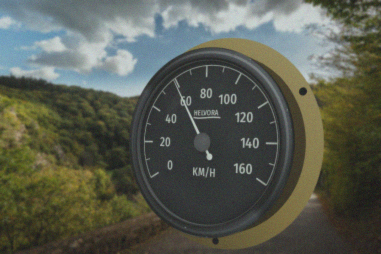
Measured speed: 60 km/h
